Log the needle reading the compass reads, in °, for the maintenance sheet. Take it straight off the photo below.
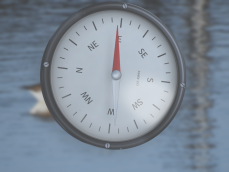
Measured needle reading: 85 °
